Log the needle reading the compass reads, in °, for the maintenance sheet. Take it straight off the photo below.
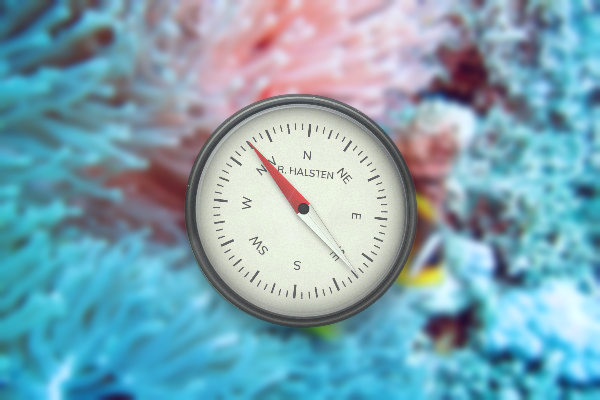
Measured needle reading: 315 °
